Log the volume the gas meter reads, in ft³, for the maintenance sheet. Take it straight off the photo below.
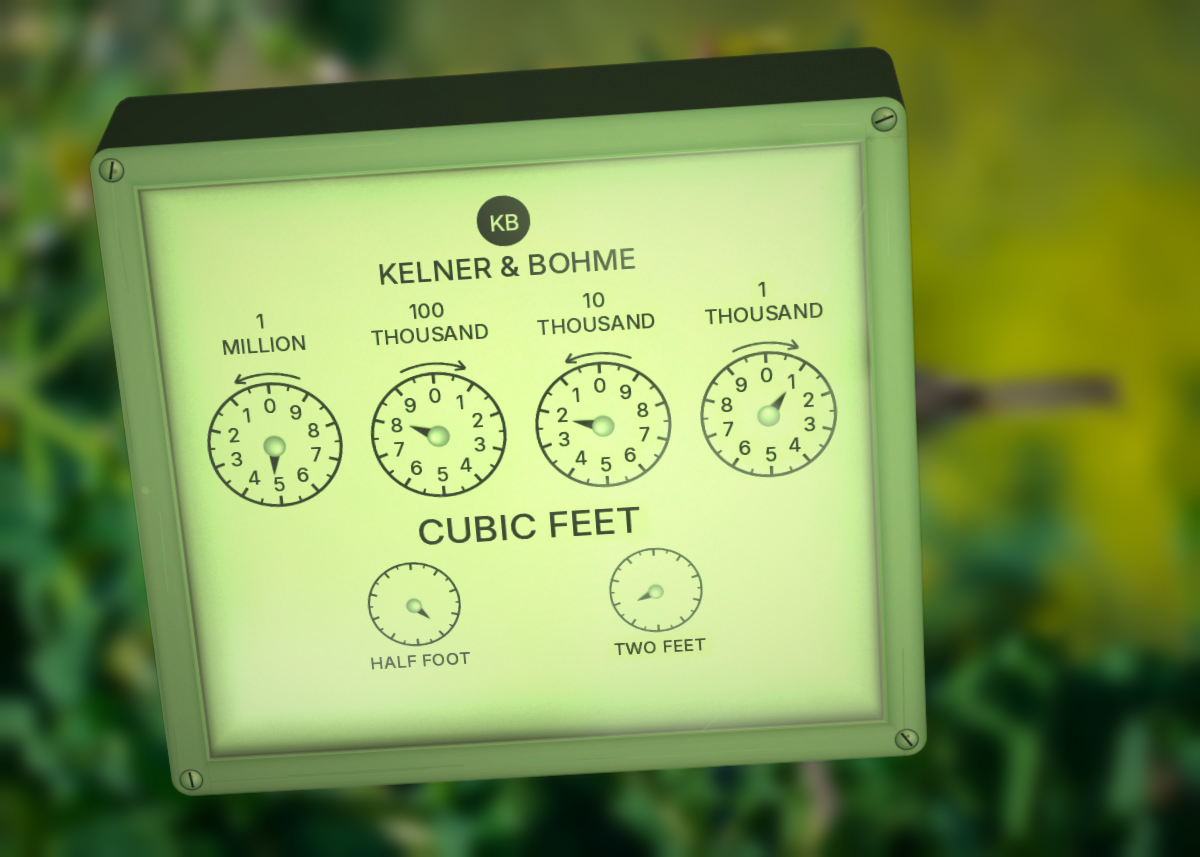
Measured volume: 482100 ft³
